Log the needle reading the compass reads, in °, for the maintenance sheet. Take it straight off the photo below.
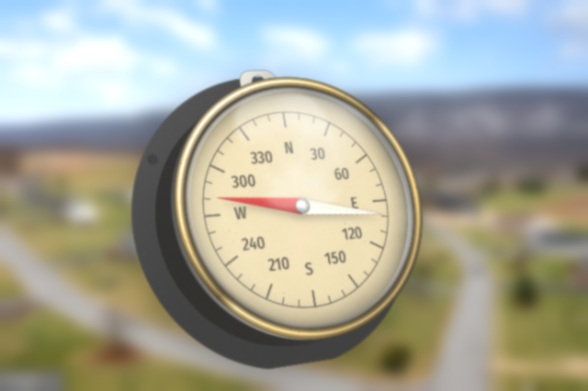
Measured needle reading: 280 °
